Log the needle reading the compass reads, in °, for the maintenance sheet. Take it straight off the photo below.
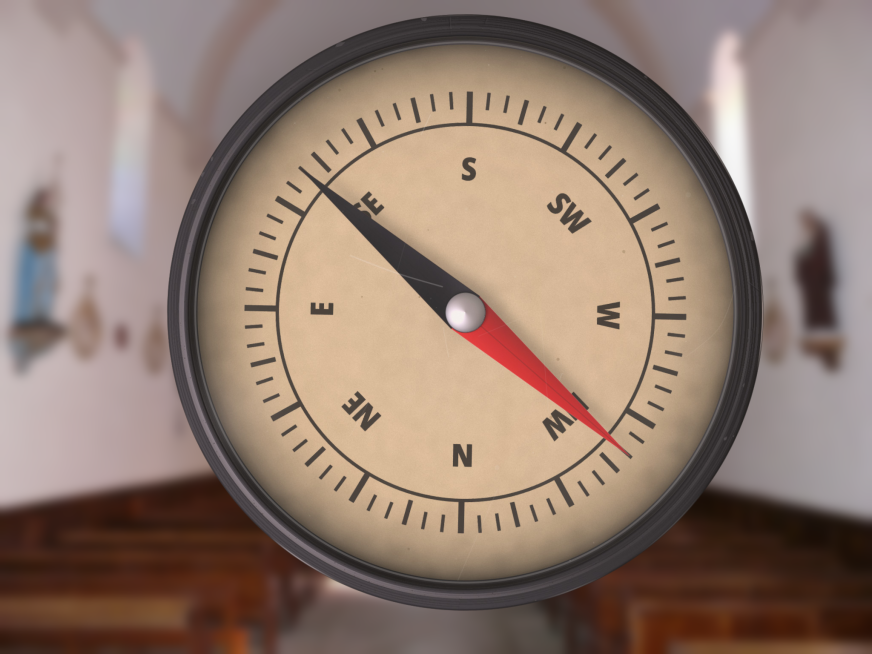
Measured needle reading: 310 °
